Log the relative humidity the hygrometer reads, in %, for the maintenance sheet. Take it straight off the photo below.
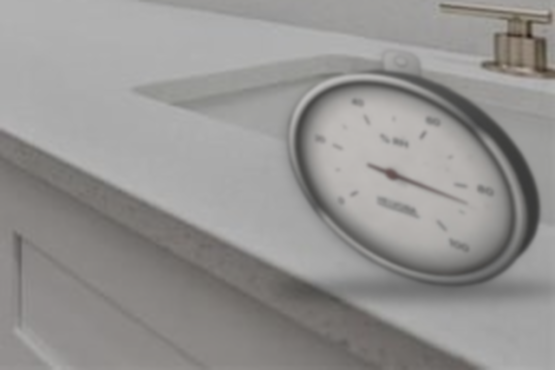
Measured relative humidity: 85 %
